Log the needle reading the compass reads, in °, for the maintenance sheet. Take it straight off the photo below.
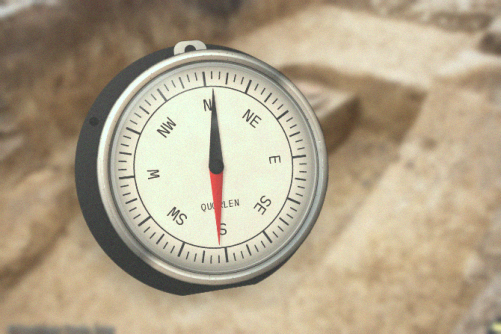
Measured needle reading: 185 °
